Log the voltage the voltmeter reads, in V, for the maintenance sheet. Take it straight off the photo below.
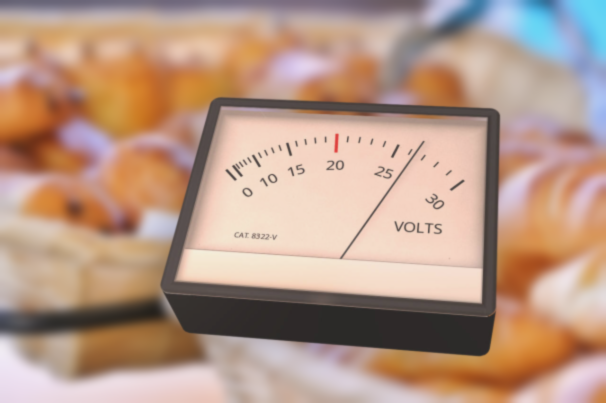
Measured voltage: 26.5 V
